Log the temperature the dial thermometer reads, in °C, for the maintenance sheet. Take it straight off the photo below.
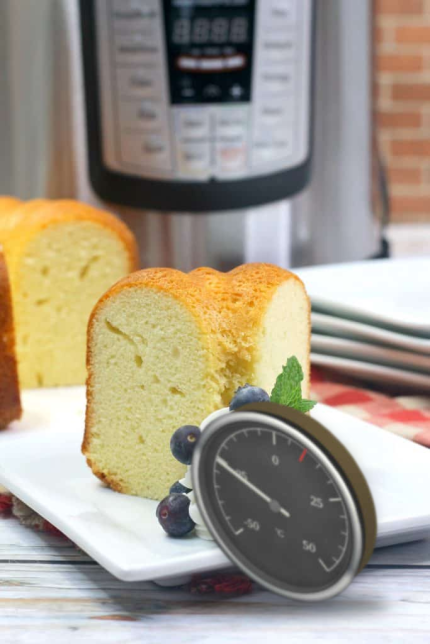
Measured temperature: -25 °C
